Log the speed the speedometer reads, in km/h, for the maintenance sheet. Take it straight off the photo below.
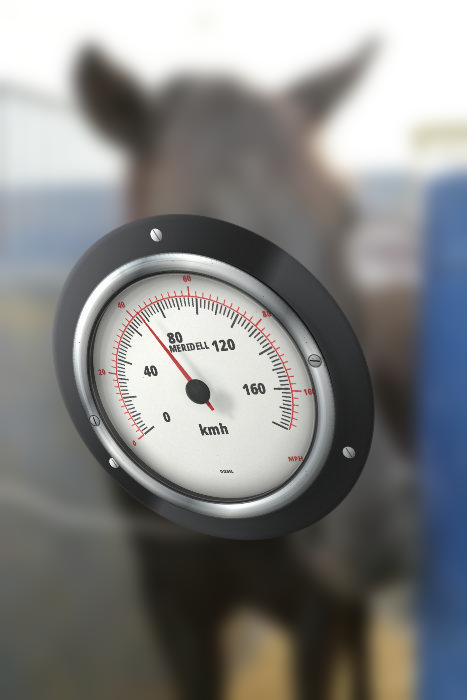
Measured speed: 70 km/h
